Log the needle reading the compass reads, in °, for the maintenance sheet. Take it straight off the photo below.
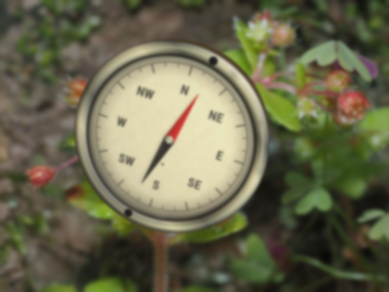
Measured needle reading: 15 °
